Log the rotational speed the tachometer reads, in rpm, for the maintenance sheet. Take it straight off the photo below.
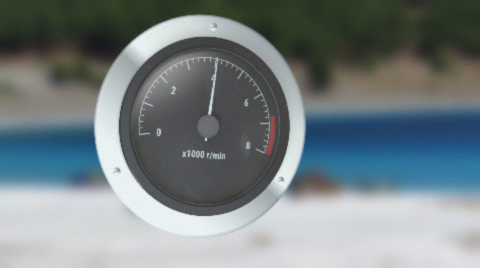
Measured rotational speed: 4000 rpm
